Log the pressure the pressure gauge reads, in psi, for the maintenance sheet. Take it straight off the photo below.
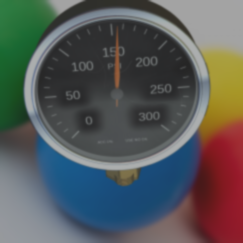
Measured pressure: 155 psi
